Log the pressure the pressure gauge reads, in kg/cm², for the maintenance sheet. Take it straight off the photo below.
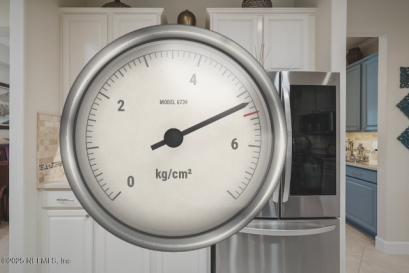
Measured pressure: 5.2 kg/cm²
